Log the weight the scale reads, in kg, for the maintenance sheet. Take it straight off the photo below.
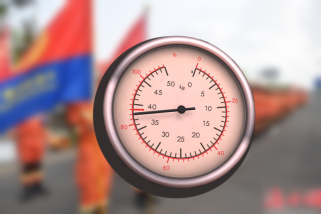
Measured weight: 38 kg
